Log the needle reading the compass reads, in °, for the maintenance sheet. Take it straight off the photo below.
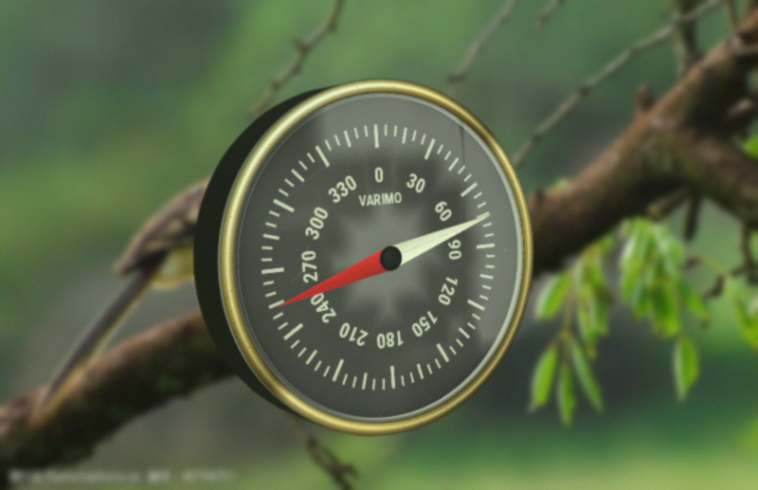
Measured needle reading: 255 °
